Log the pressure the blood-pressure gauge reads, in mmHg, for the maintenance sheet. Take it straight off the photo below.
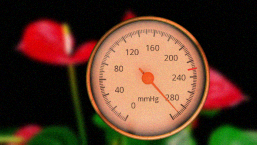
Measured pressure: 290 mmHg
